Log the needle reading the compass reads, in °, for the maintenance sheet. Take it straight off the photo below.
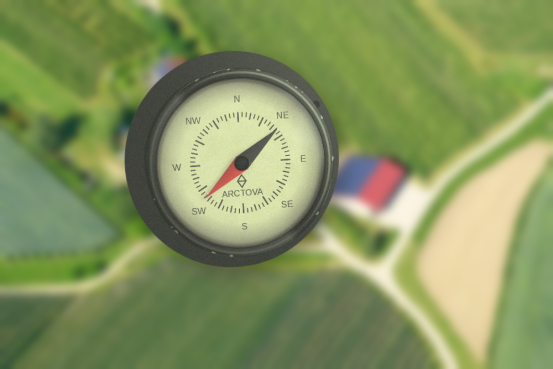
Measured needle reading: 230 °
